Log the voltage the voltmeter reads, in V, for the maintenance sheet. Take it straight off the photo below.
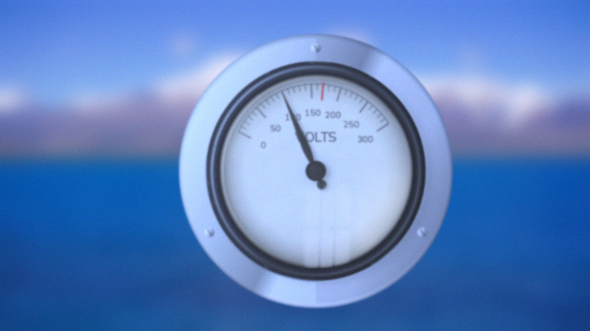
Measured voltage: 100 V
